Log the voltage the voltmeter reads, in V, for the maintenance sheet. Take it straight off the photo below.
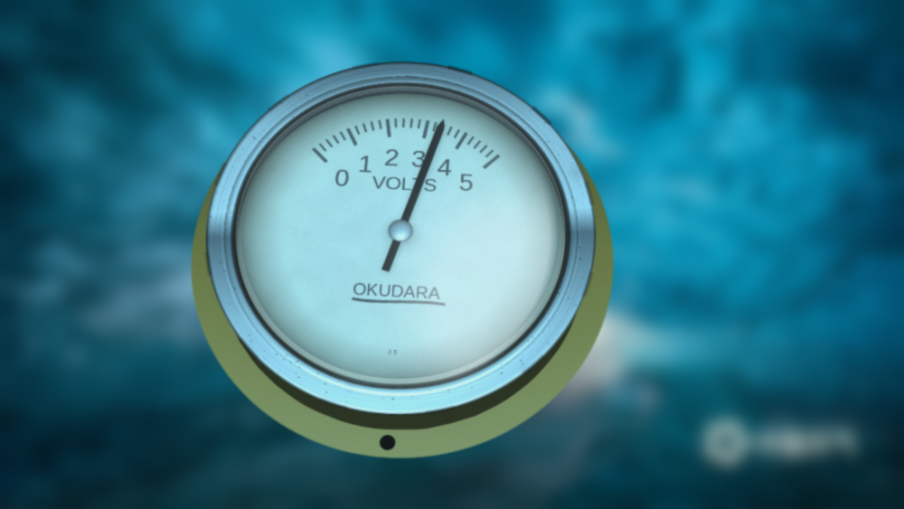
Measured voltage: 3.4 V
